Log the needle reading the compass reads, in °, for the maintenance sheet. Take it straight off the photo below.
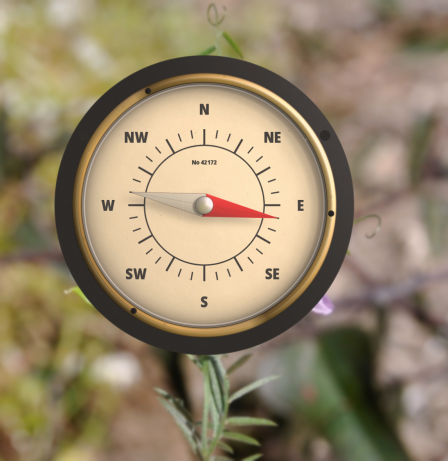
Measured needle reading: 100 °
